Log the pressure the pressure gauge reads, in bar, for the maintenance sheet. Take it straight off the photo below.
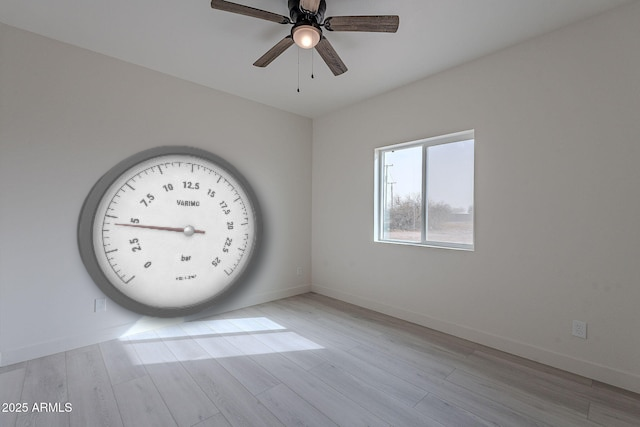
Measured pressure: 4.5 bar
